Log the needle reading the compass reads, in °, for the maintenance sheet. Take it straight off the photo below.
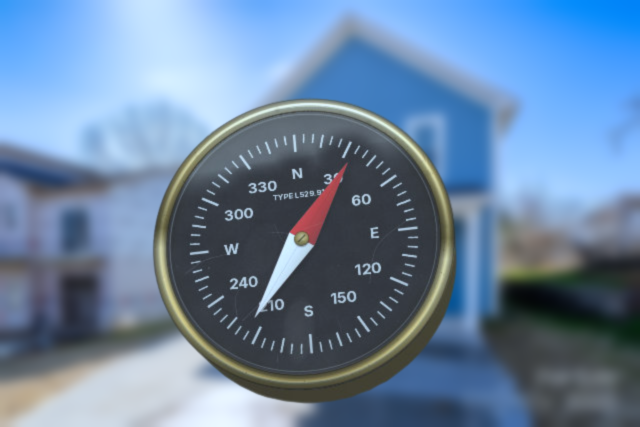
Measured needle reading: 35 °
